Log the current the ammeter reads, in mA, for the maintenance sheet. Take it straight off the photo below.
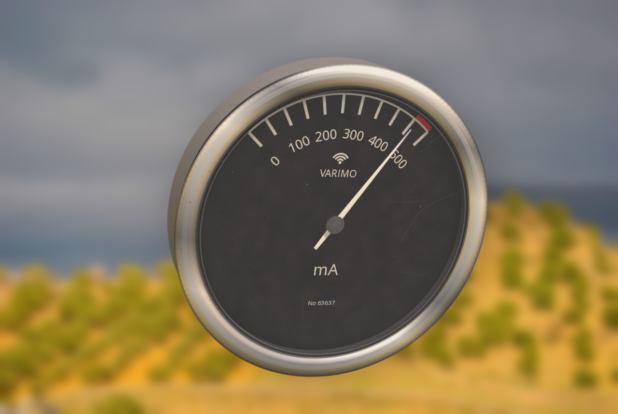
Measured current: 450 mA
